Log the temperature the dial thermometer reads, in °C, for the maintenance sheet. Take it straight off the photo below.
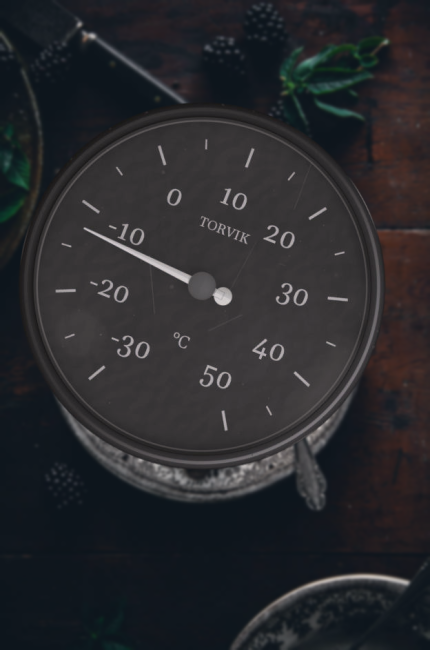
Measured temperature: -12.5 °C
